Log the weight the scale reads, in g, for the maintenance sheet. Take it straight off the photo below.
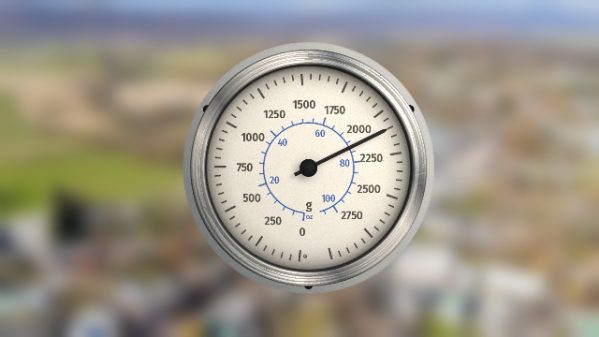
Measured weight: 2100 g
